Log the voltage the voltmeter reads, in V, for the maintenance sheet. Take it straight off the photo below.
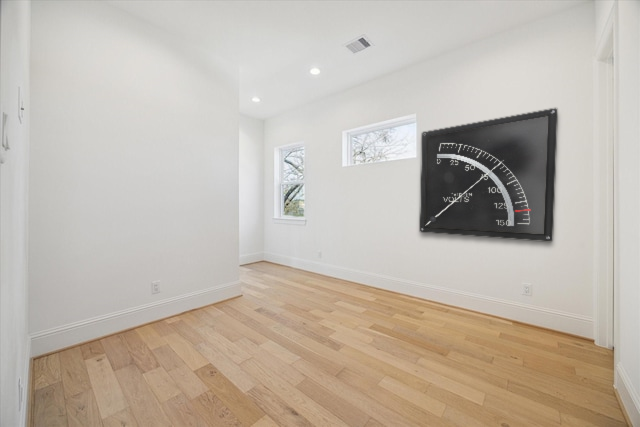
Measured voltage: 75 V
